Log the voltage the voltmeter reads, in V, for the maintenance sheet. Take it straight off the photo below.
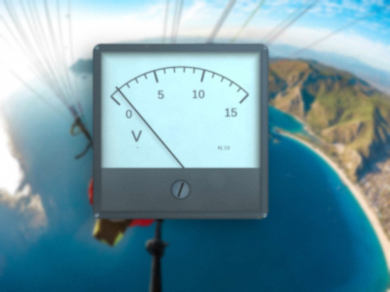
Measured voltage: 1 V
